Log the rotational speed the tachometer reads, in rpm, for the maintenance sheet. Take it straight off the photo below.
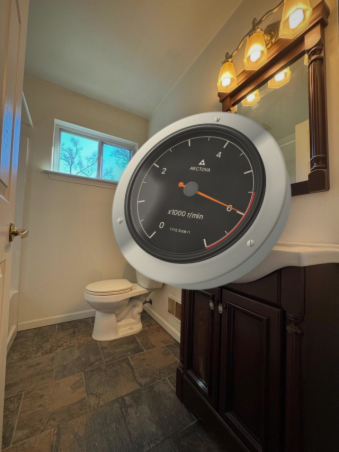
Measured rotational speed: 6000 rpm
